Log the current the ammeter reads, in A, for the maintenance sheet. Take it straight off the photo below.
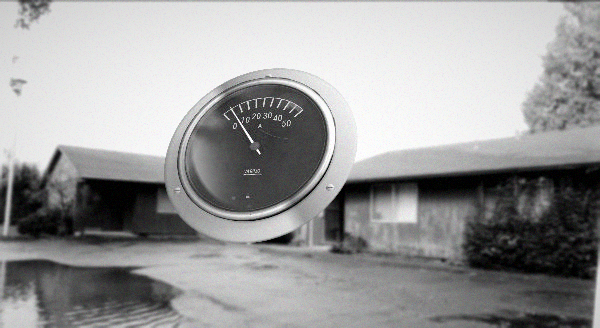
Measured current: 5 A
